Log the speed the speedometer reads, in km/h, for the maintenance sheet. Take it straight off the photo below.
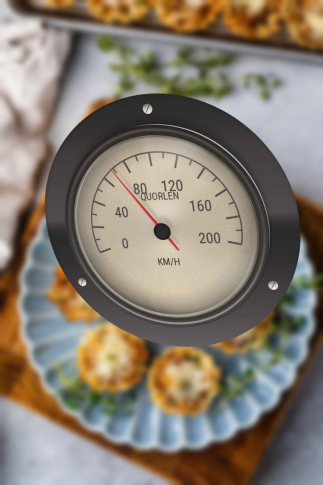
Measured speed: 70 km/h
